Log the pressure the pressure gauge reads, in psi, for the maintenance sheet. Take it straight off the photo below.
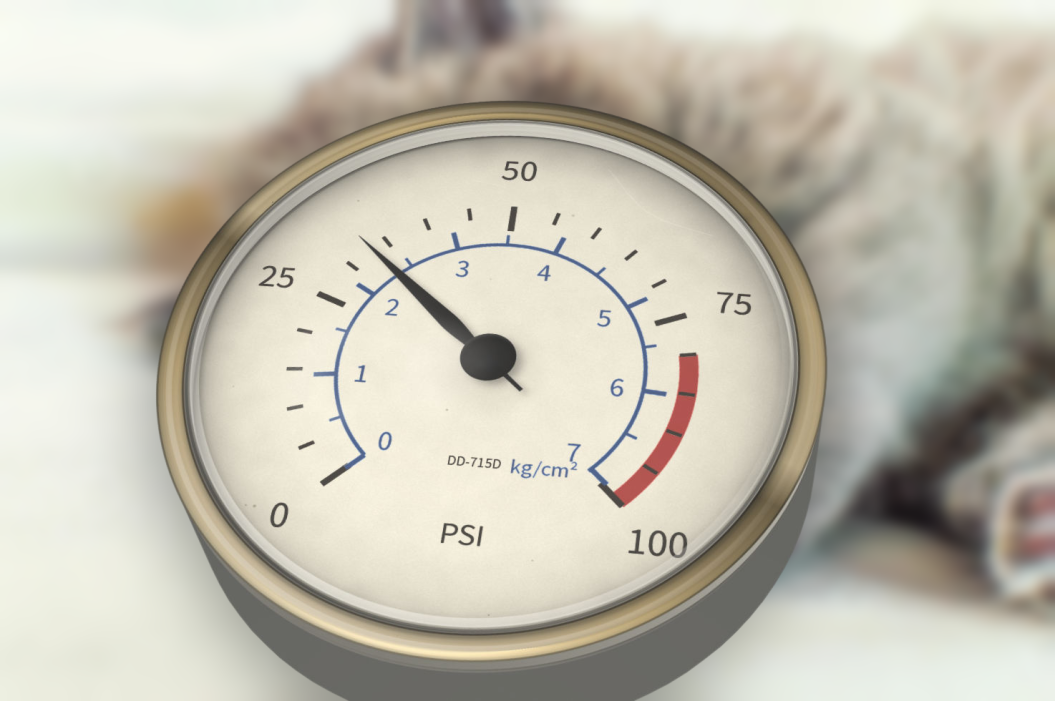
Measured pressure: 32.5 psi
